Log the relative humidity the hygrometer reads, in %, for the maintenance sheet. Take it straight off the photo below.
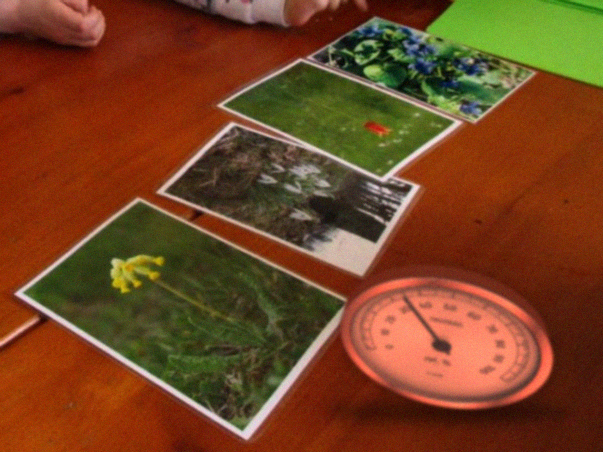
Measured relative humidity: 35 %
